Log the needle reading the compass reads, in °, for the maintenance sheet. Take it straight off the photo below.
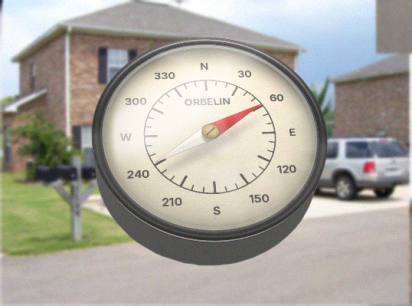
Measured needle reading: 60 °
